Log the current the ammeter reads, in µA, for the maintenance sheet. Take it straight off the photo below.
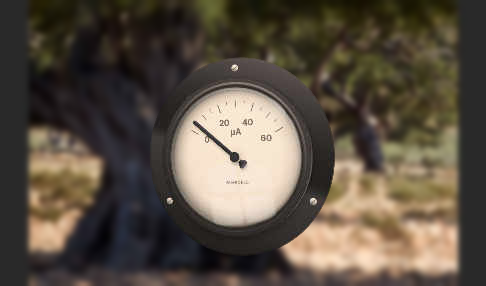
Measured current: 5 µA
